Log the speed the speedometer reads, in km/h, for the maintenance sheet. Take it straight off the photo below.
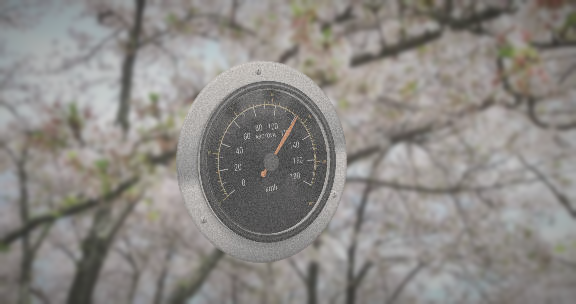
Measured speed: 120 km/h
